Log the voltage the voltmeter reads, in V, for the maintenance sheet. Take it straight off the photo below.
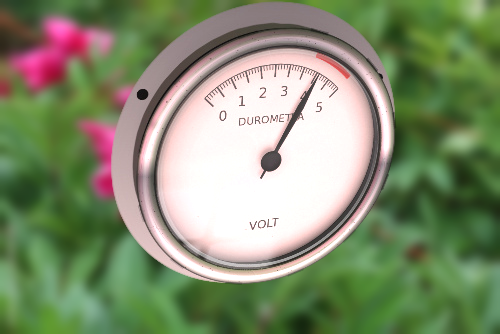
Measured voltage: 4 V
